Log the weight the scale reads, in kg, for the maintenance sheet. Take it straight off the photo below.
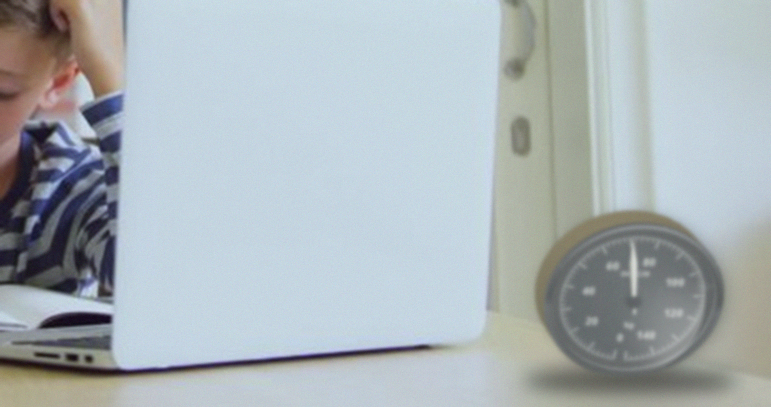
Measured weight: 70 kg
